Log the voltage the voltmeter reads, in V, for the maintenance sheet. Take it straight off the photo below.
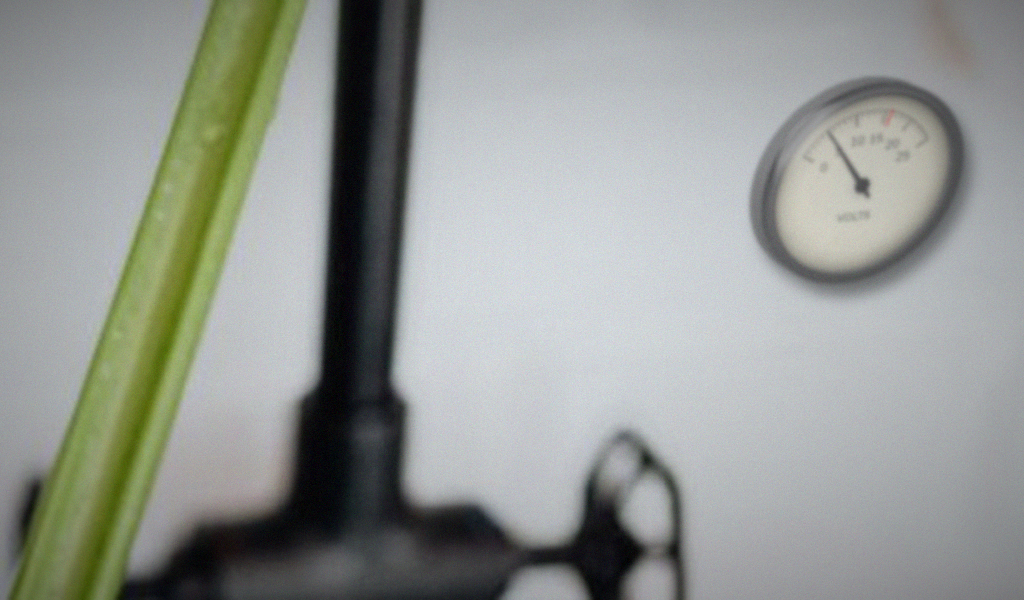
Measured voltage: 5 V
